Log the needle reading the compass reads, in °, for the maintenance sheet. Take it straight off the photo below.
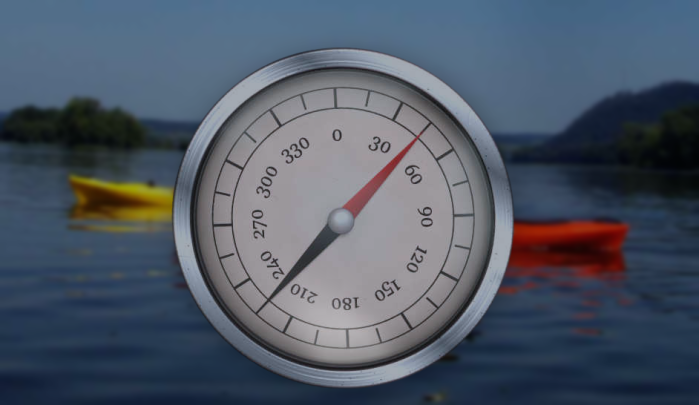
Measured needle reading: 45 °
